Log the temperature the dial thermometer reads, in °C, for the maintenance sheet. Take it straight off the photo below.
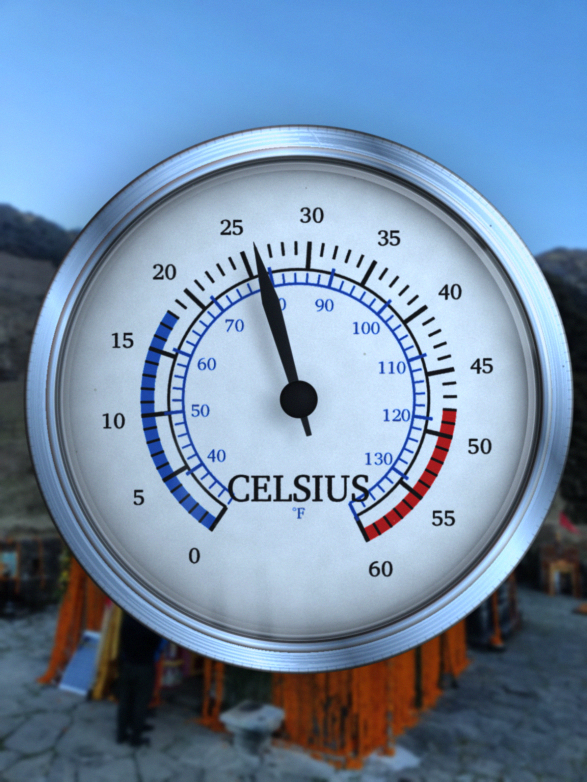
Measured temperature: 26 °C
